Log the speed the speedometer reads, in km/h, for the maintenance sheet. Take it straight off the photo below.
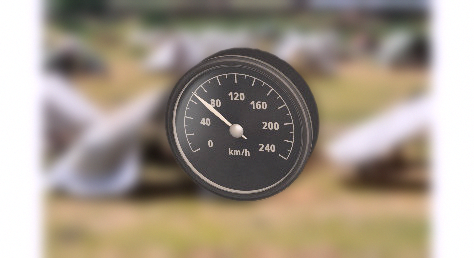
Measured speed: 70 km/h
